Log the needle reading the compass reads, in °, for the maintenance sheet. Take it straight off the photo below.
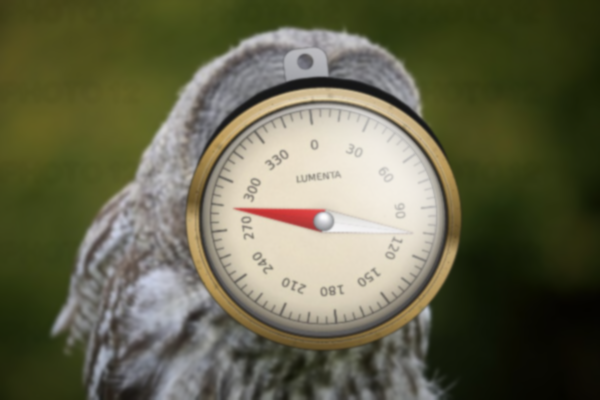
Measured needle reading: 285 °
